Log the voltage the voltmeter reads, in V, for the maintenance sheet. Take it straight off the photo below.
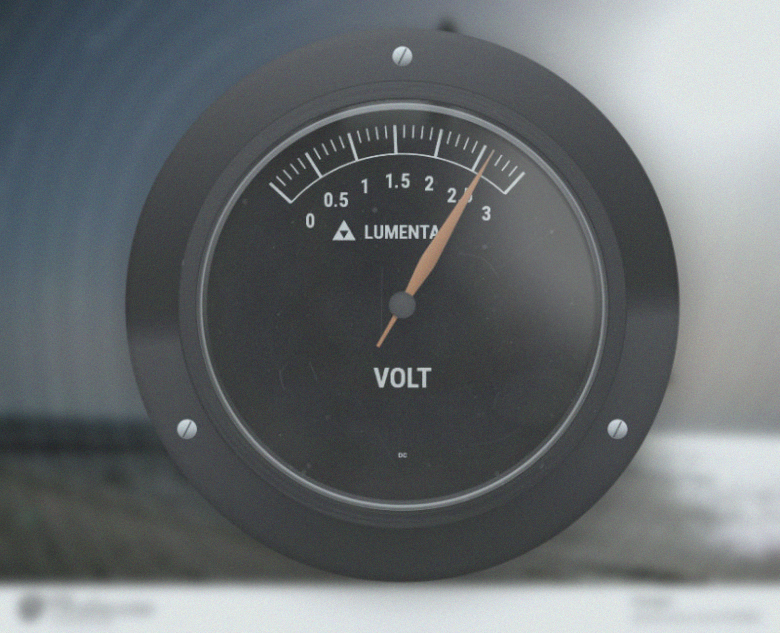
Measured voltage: 2.6 V
